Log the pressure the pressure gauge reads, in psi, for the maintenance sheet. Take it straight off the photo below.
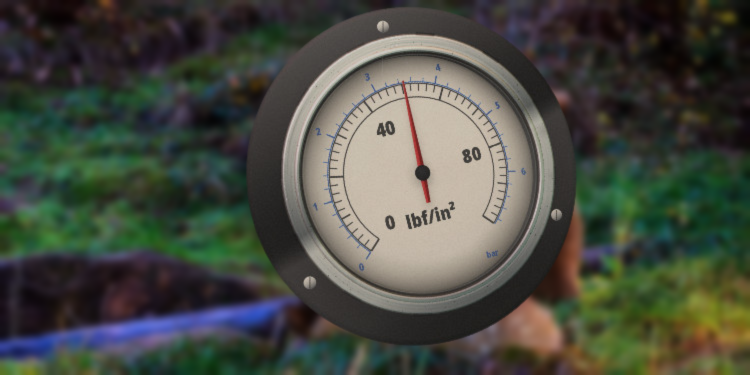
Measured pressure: 50 psi
